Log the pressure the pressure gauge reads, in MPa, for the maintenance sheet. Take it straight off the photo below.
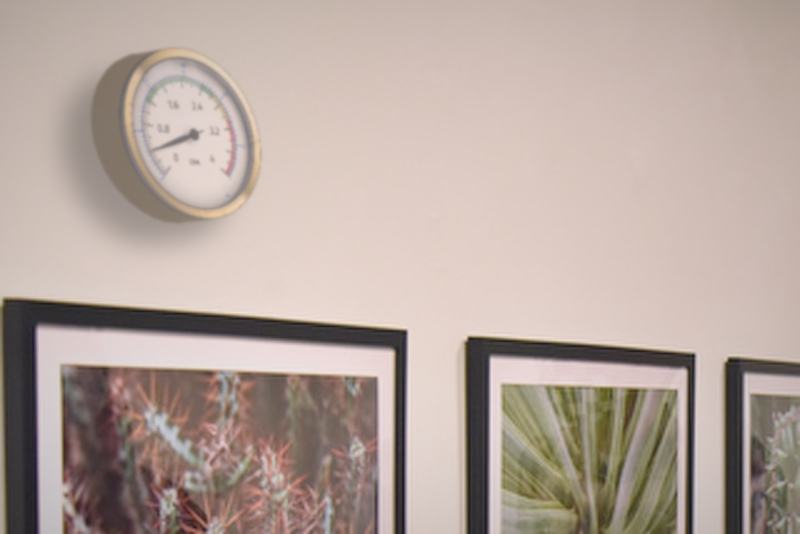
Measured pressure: 0.4 MPa
